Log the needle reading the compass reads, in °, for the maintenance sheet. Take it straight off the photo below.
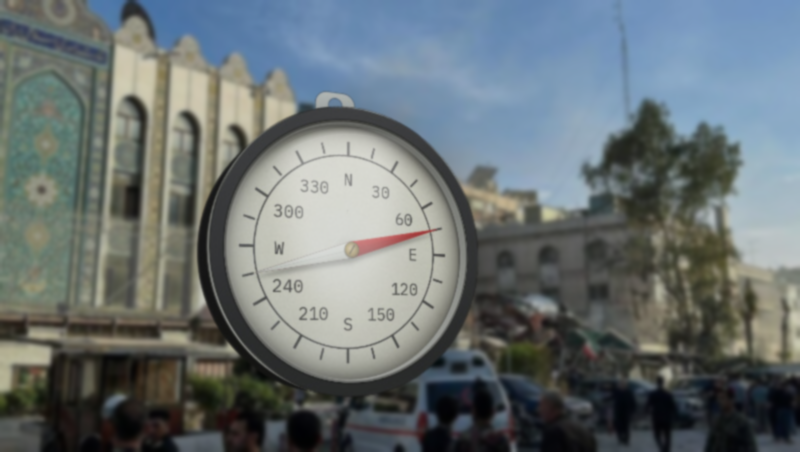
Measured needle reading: 75 °
